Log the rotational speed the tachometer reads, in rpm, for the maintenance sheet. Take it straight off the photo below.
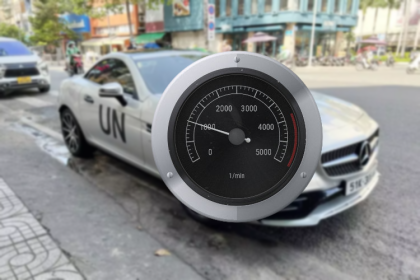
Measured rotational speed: 1000 rpm
